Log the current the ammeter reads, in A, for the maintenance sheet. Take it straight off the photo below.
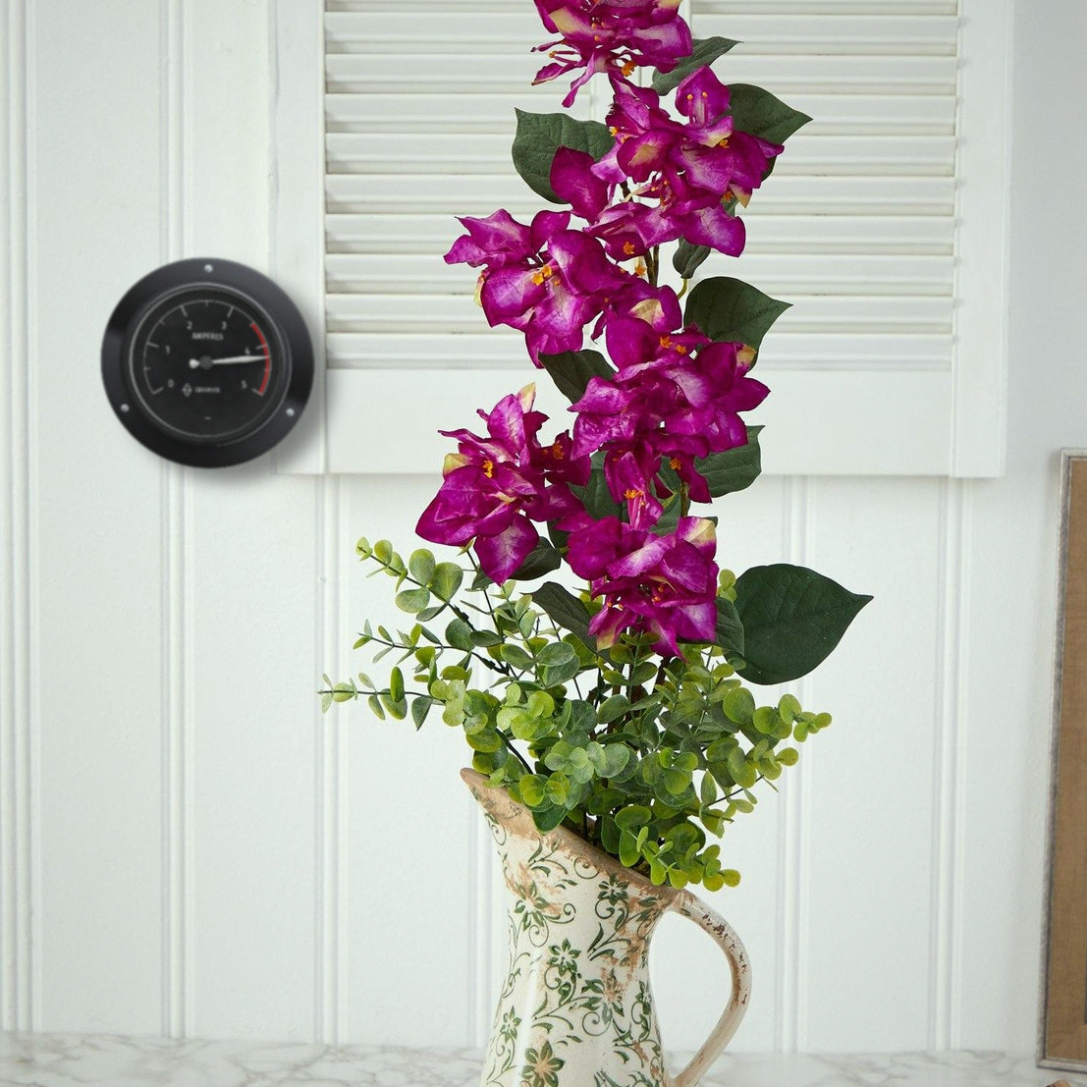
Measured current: 4.25 A
